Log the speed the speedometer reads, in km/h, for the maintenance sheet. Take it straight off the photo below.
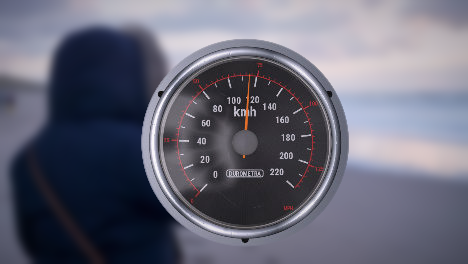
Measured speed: 115 km/h
